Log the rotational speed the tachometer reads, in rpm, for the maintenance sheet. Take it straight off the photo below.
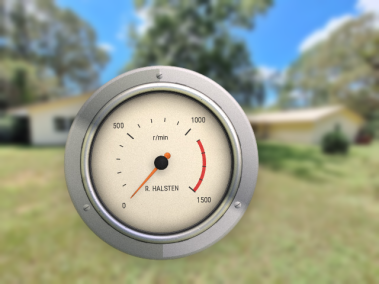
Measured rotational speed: 0 rpm
